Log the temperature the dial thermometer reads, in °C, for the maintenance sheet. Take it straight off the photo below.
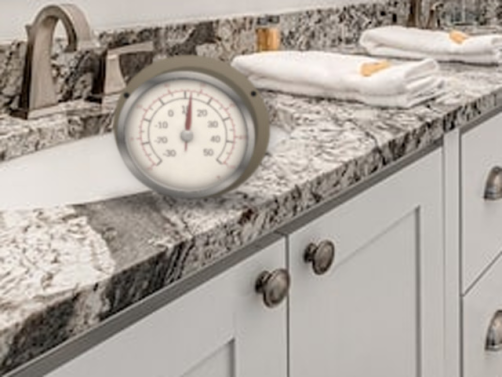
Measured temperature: 12.5 °C
